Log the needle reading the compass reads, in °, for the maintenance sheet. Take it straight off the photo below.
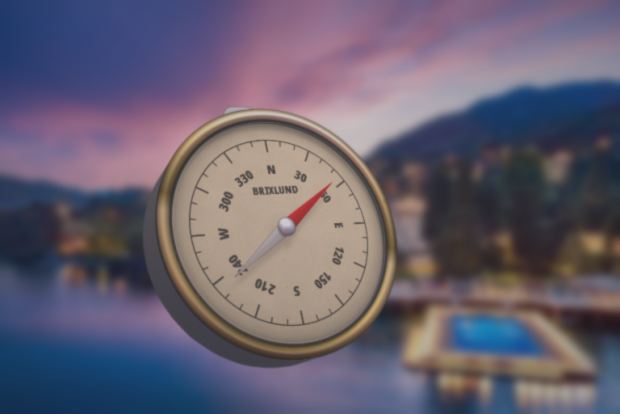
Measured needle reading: 55 °
